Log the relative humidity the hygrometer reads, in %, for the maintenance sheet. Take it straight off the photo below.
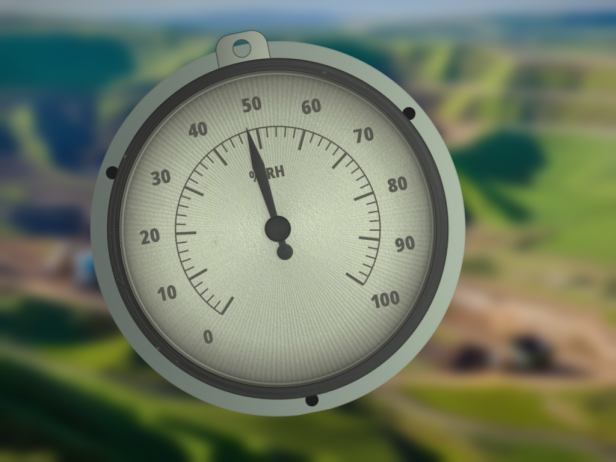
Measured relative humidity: 48 %
